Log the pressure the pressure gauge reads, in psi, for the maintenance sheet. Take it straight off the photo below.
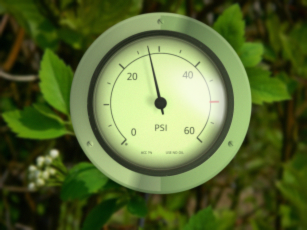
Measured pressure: 27.5 psi
